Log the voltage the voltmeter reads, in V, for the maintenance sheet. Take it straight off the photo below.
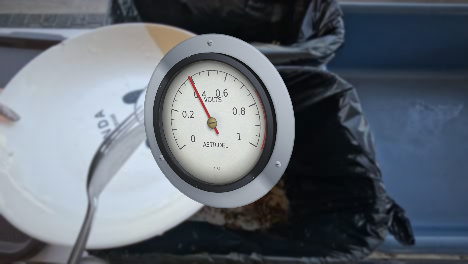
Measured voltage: 0.4 V
